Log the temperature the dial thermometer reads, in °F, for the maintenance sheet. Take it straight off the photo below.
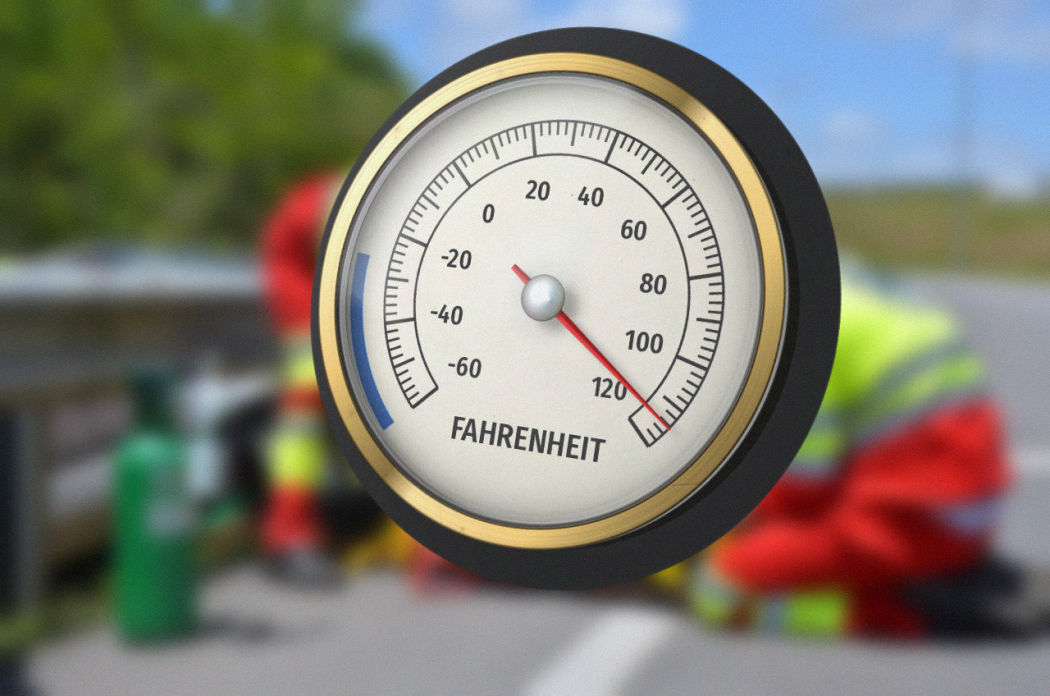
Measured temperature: 114 °F
